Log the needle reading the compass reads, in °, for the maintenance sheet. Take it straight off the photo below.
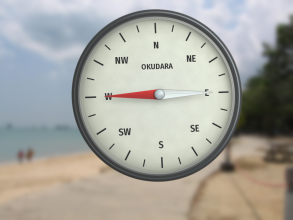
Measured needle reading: 270 °
